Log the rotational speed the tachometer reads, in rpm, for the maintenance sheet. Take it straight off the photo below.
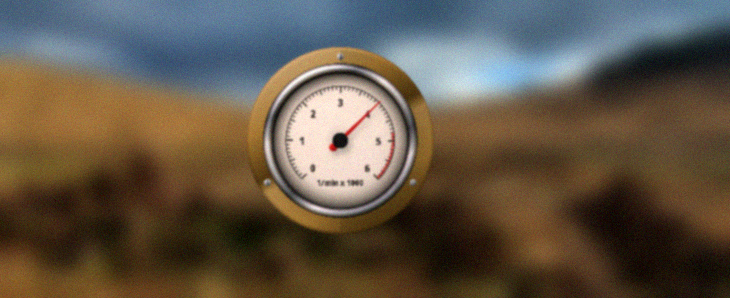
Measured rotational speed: 4000 rpm
